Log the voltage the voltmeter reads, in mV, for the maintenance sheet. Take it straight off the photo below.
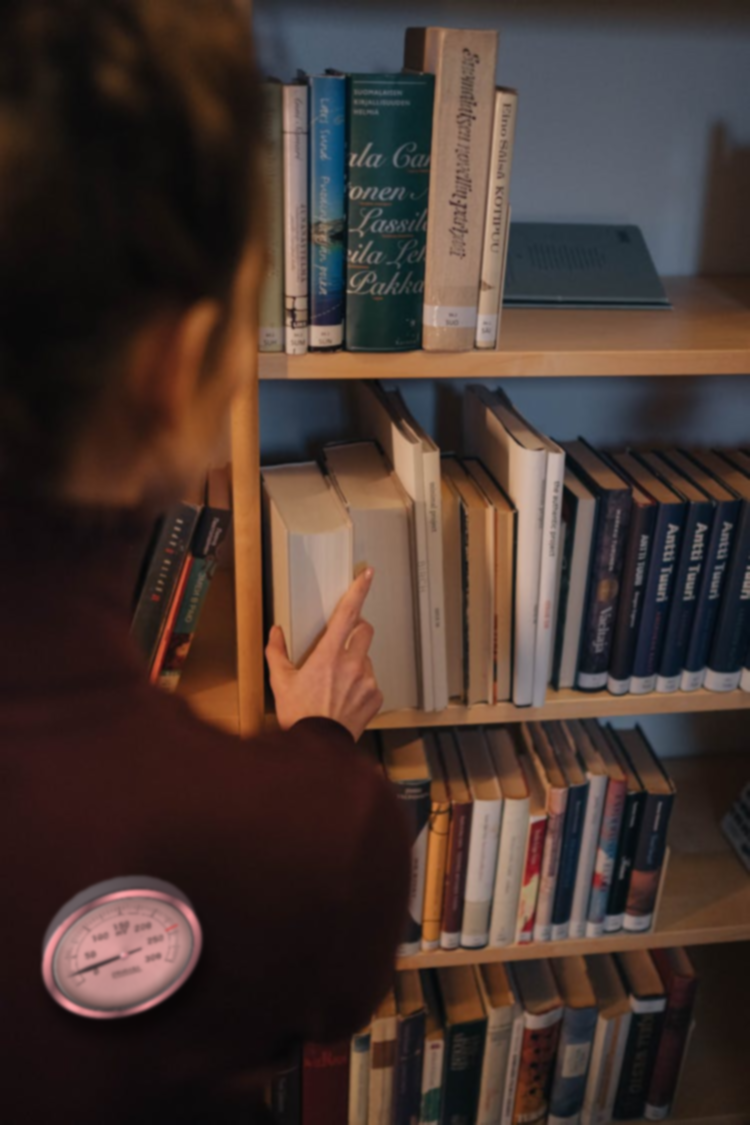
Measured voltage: 25 mV
